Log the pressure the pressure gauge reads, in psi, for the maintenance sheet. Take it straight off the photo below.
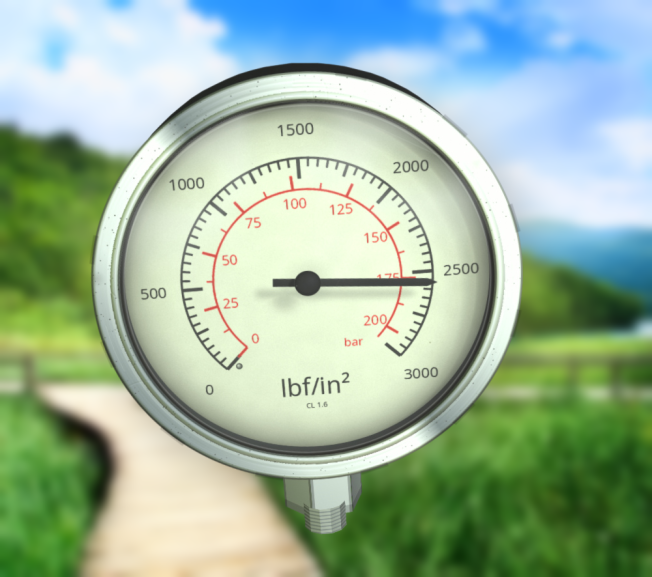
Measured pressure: 2550 psi
